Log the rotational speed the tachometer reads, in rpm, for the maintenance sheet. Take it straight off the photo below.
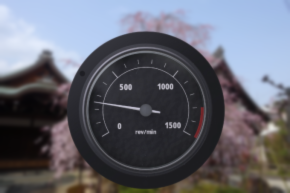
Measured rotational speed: 250 rpm
